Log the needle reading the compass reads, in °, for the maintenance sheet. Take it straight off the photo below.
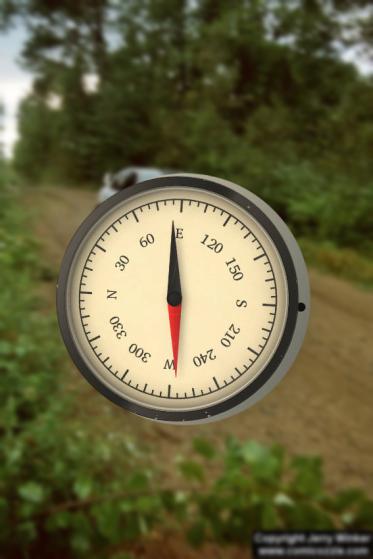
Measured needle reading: 265 °
